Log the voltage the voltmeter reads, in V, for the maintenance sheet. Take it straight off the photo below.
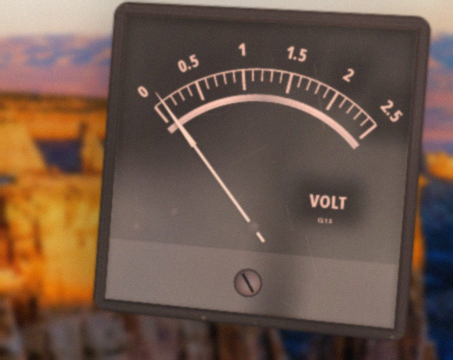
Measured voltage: 0.1 V
